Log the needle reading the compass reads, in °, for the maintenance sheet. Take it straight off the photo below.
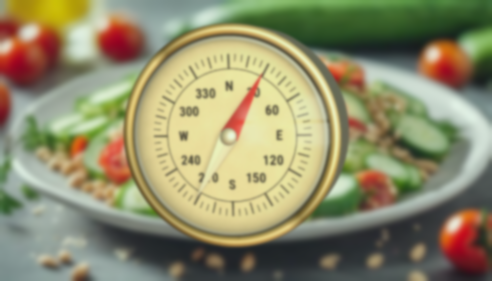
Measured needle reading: 30 °
